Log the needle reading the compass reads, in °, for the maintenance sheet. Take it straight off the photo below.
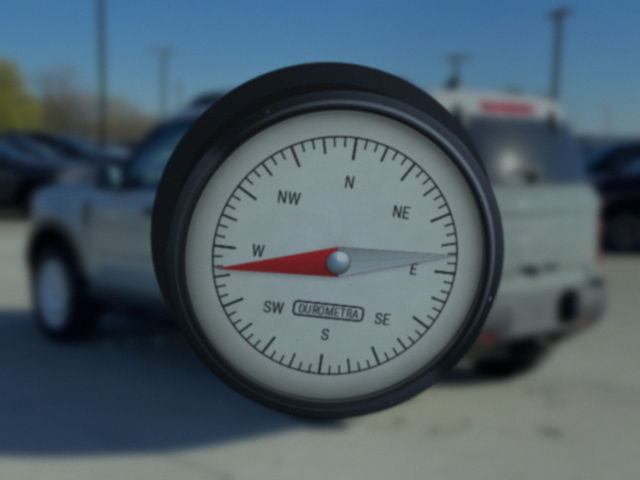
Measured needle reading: 260 °
